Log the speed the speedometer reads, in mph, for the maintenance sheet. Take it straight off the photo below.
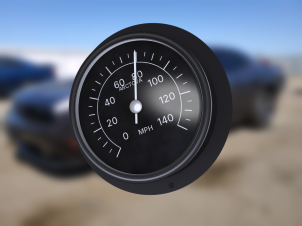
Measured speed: 80 mph
